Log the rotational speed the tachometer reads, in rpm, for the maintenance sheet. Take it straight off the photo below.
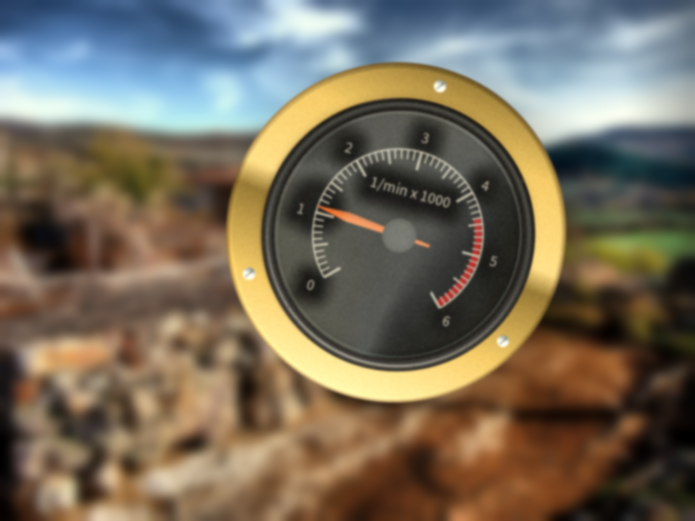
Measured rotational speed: 1100 rpm
